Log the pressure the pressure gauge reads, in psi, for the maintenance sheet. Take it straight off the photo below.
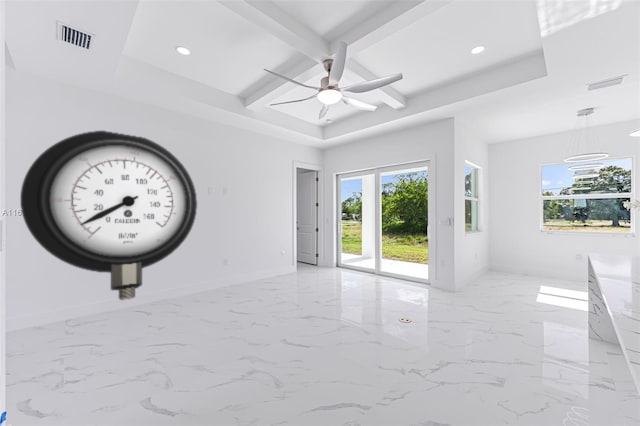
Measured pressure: 10 psi
